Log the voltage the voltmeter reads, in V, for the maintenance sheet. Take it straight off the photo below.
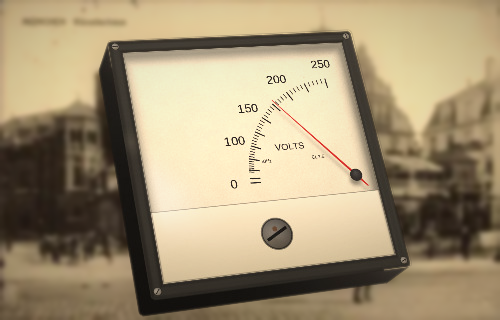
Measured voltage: 175 V
